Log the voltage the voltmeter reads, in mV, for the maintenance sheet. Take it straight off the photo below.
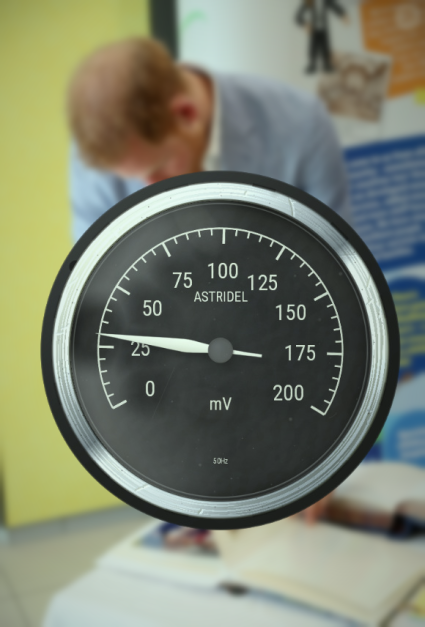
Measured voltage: 30 mV
